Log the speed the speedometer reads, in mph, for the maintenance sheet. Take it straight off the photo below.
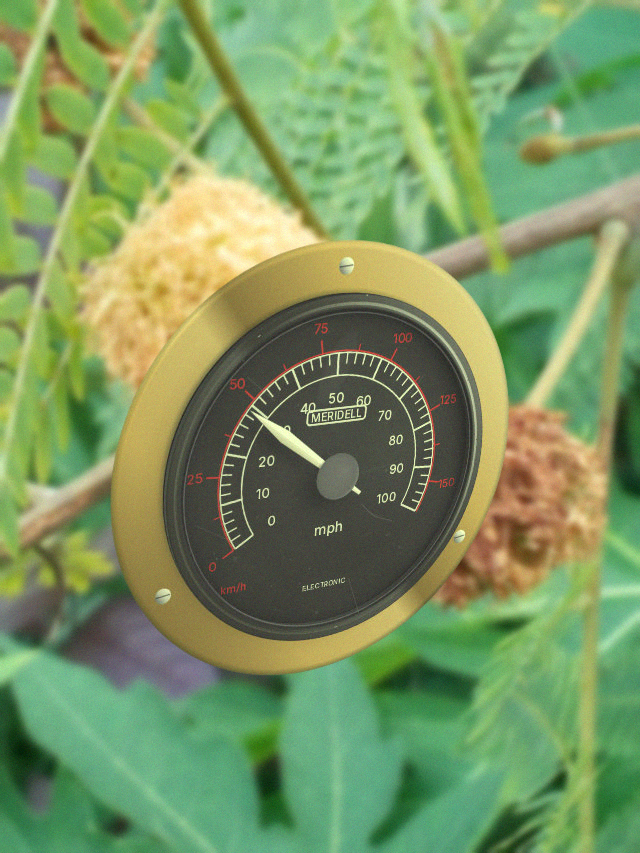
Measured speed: 29 mph
